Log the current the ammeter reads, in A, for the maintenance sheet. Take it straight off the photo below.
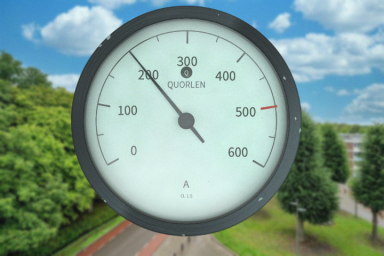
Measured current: 200 A
